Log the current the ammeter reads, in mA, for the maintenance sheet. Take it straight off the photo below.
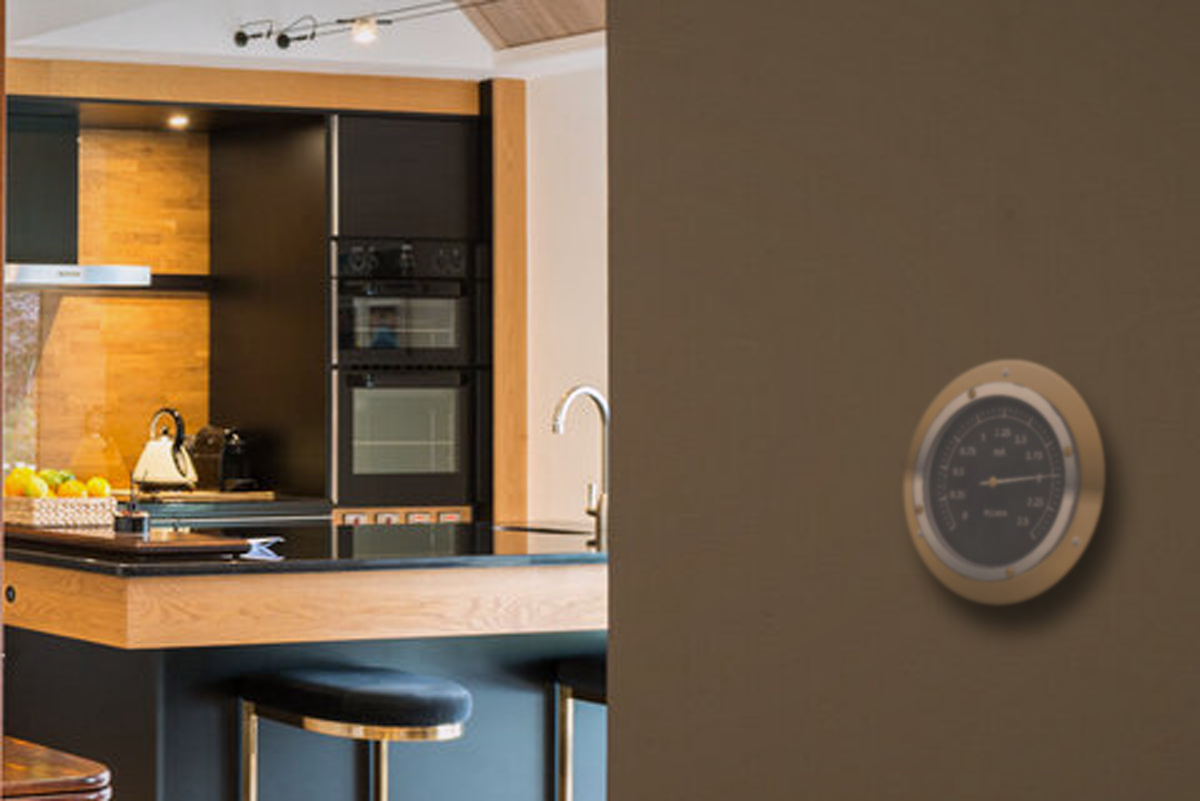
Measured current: 2 mA
